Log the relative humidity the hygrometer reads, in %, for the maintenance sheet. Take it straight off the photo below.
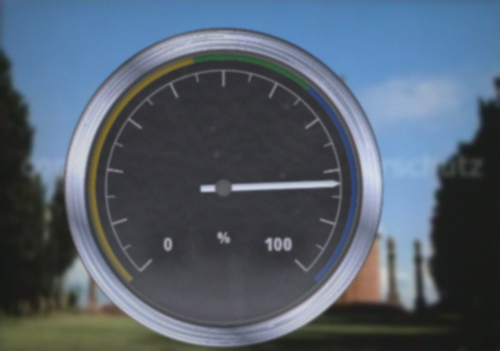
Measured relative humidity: 82.5 %
